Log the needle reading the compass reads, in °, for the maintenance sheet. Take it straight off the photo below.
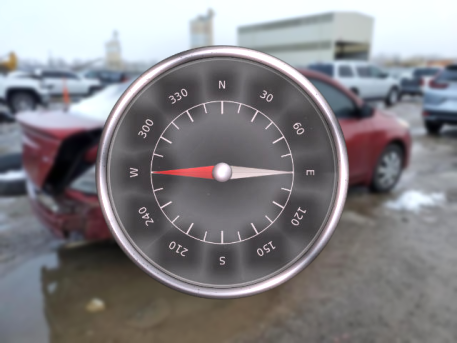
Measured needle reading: 270 °
